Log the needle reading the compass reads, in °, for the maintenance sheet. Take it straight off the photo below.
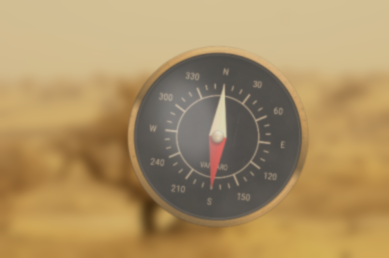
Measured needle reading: 180 °
